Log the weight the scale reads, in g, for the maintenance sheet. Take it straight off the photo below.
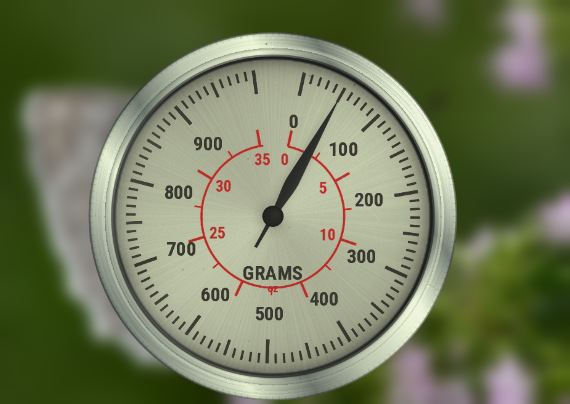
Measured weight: 50 g
